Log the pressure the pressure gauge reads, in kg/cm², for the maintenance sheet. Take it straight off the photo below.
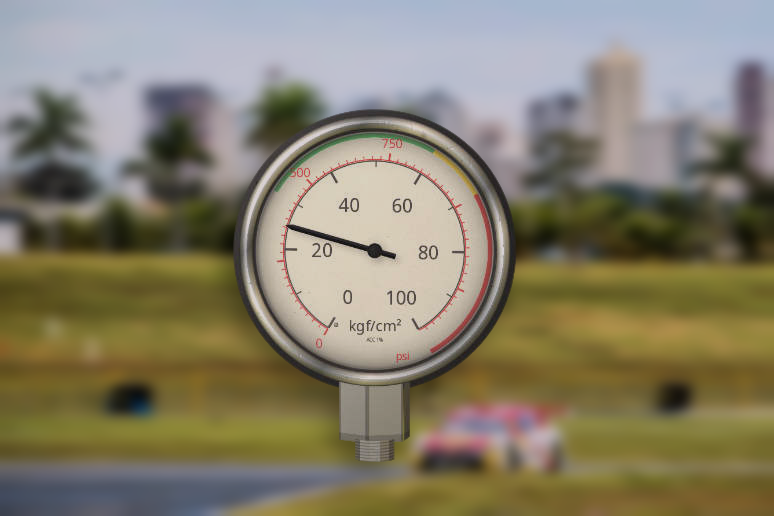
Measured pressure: 25 kg/cm²
